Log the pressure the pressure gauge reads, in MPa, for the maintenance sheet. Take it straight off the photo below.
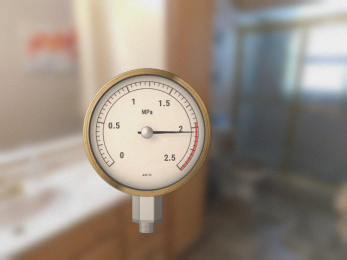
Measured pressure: 2.05 MPa
